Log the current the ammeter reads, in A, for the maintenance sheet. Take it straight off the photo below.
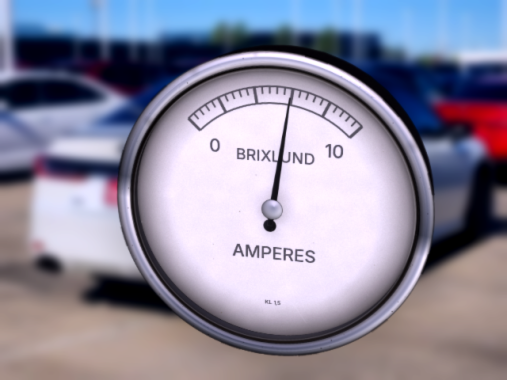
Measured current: 6 A
